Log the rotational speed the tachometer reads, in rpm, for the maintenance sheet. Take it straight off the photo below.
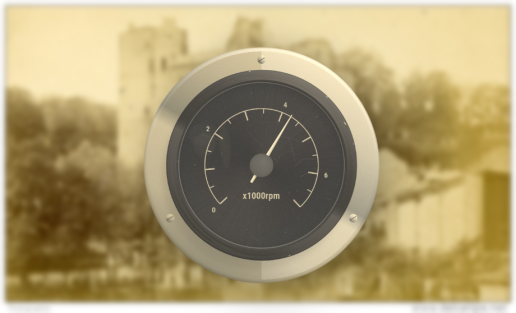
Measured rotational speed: 4250 rpm
